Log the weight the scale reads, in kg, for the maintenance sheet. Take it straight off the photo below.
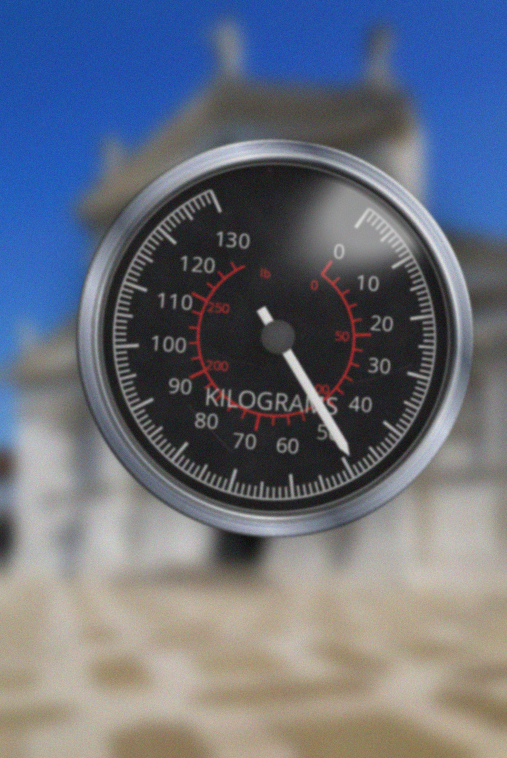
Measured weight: 49 kg
